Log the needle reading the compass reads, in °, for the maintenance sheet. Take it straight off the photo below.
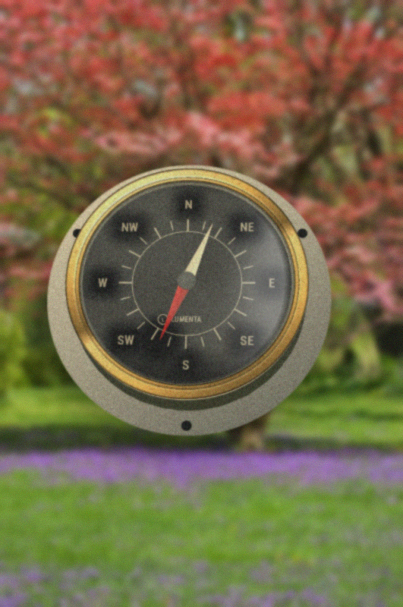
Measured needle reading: 202.5 °
